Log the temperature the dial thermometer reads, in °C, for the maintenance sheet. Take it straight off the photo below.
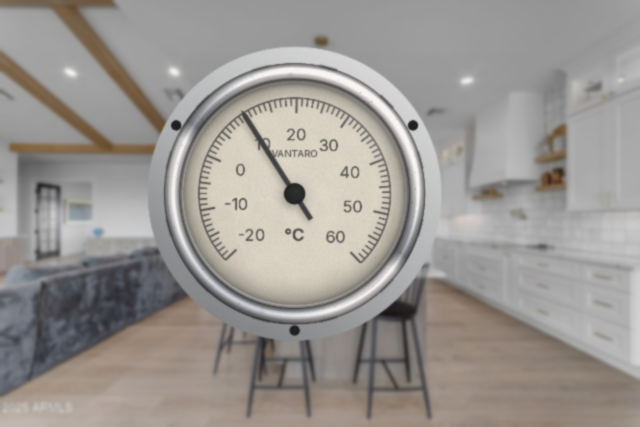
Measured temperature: 10 °C
